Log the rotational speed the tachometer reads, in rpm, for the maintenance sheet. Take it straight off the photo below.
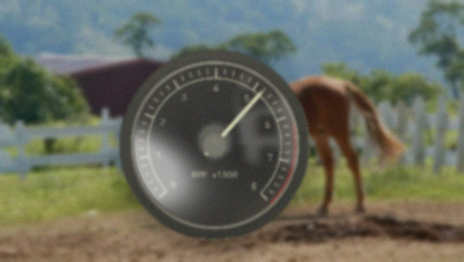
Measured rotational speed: 5200 rpm
